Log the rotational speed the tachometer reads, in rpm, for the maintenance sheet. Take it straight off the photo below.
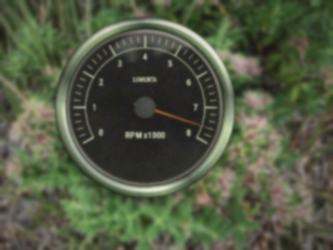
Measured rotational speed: 7600 rpm
